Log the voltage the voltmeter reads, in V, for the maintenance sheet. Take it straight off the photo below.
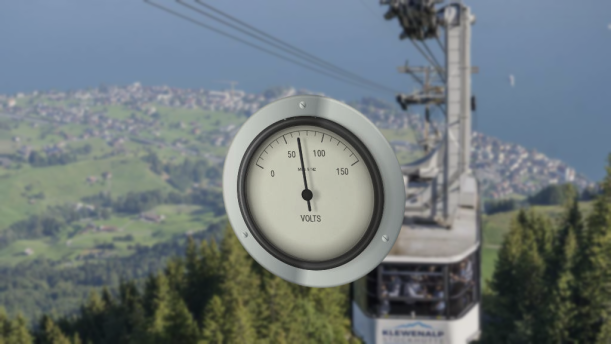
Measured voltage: 70 V
